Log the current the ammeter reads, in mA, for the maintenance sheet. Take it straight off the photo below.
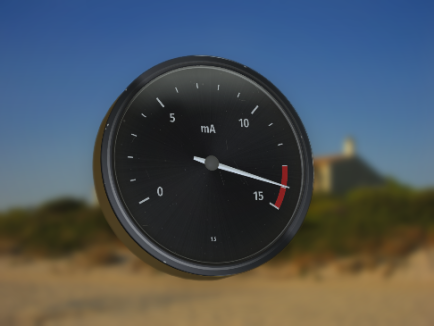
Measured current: 14 mA
